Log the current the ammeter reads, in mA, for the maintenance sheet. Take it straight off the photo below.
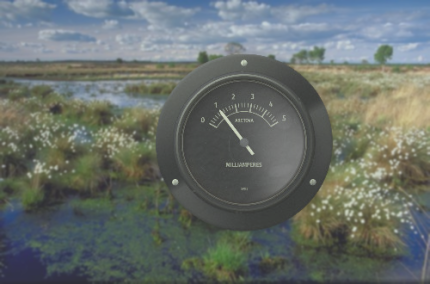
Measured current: 1 mA
